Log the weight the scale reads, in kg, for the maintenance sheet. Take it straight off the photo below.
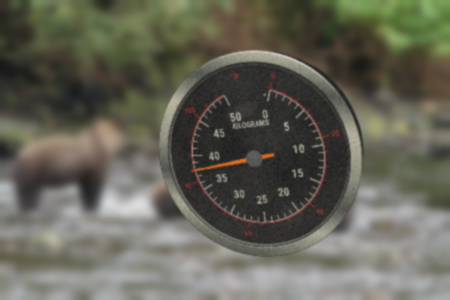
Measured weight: 38 kg
